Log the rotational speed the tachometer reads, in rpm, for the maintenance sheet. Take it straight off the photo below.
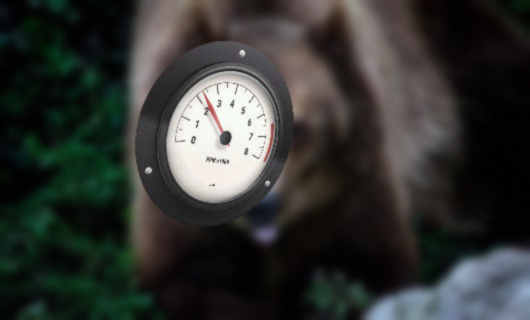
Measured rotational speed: 2250 rpm
